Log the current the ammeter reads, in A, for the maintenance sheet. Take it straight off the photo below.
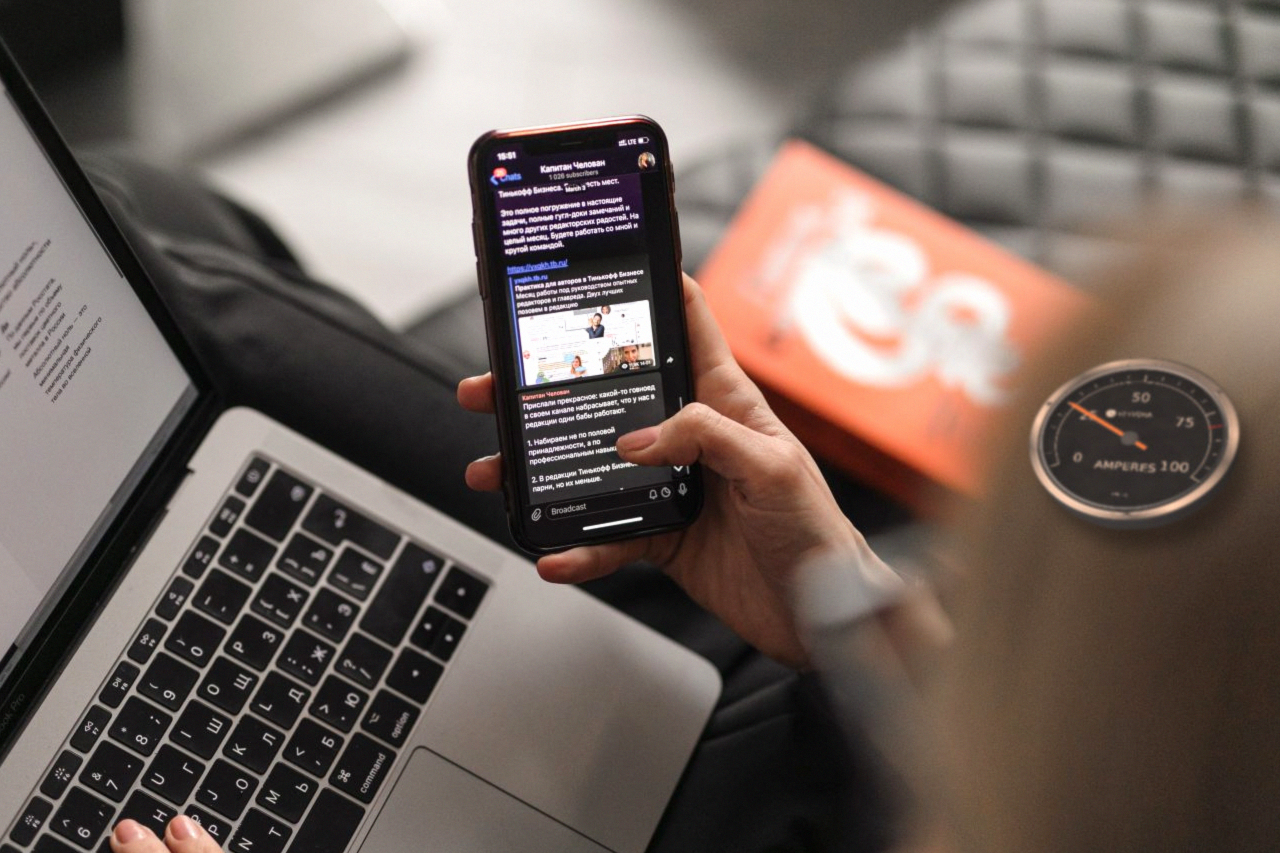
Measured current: 25 A
